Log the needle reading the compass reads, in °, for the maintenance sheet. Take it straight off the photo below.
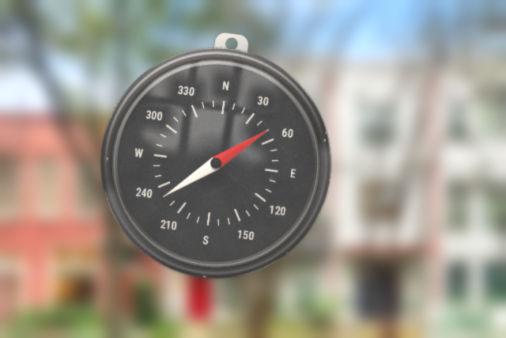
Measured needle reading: 50 °
